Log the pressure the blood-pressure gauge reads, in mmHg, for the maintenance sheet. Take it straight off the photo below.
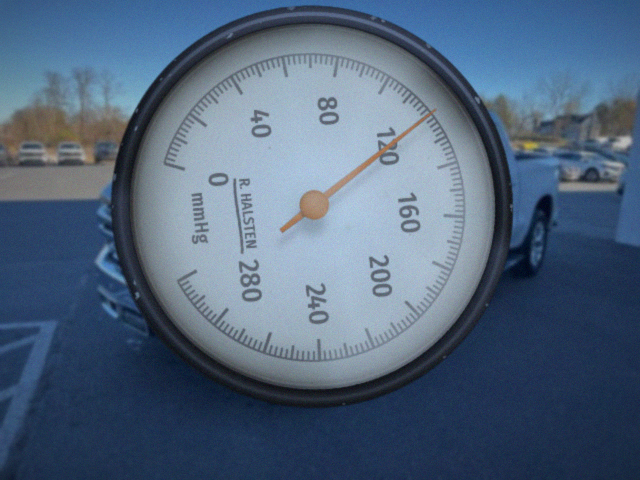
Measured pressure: 120 mmHg
